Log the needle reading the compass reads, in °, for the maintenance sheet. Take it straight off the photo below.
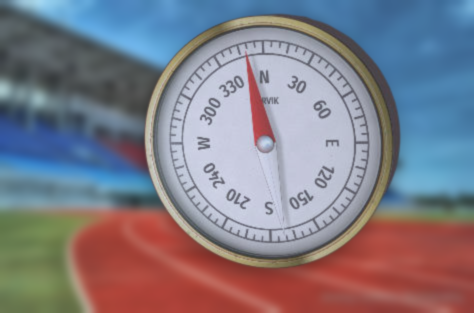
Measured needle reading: 350 °
